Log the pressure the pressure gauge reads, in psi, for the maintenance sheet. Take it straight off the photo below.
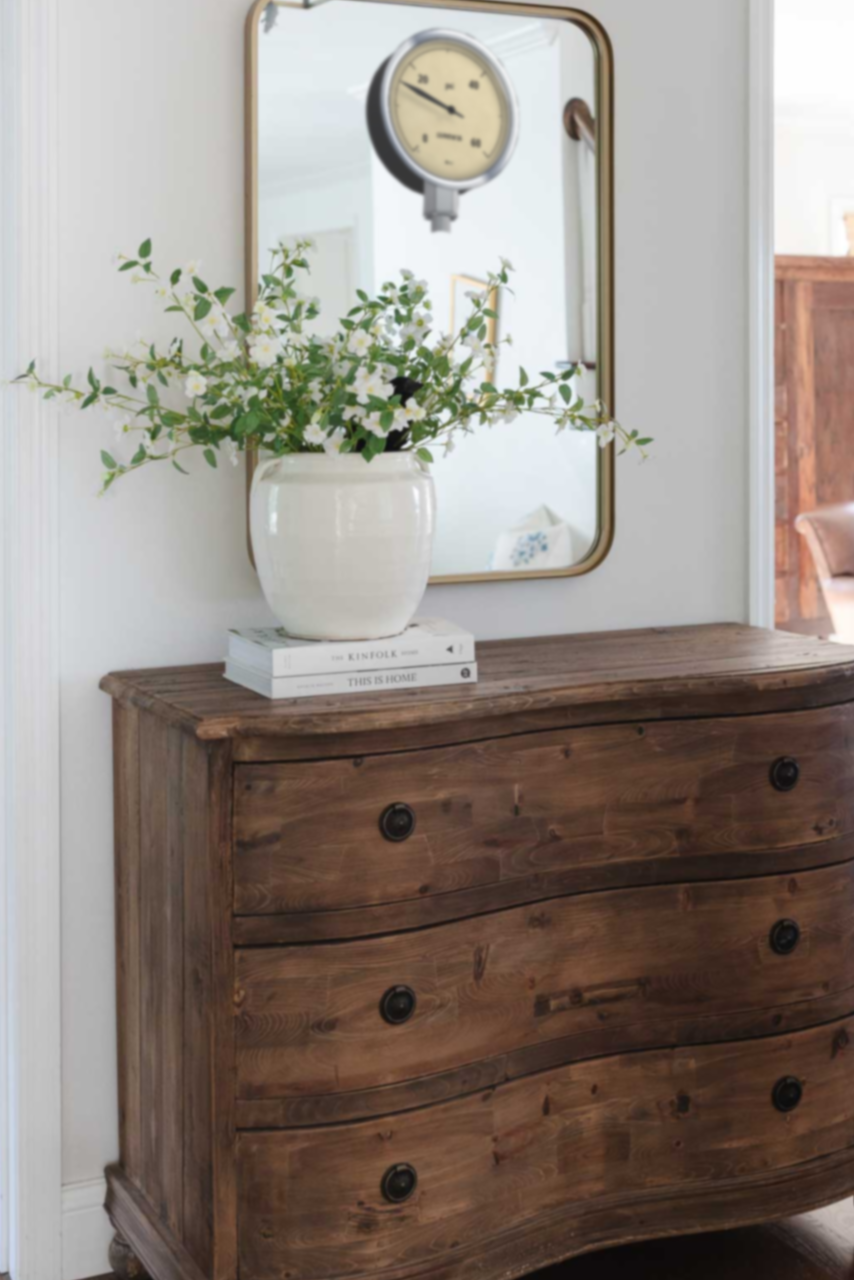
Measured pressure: 15 psi
